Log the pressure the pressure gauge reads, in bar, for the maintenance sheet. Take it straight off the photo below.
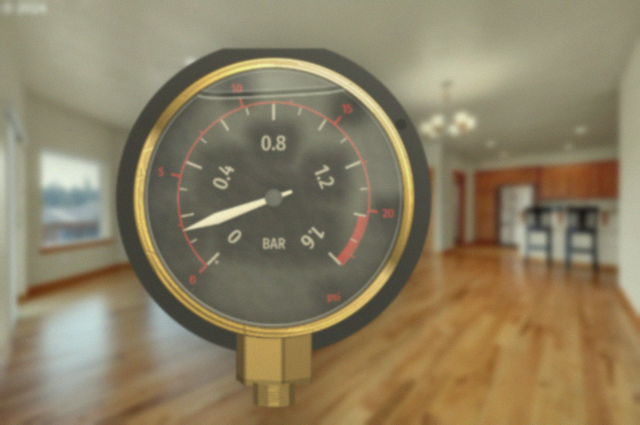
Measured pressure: 0.15 bar
